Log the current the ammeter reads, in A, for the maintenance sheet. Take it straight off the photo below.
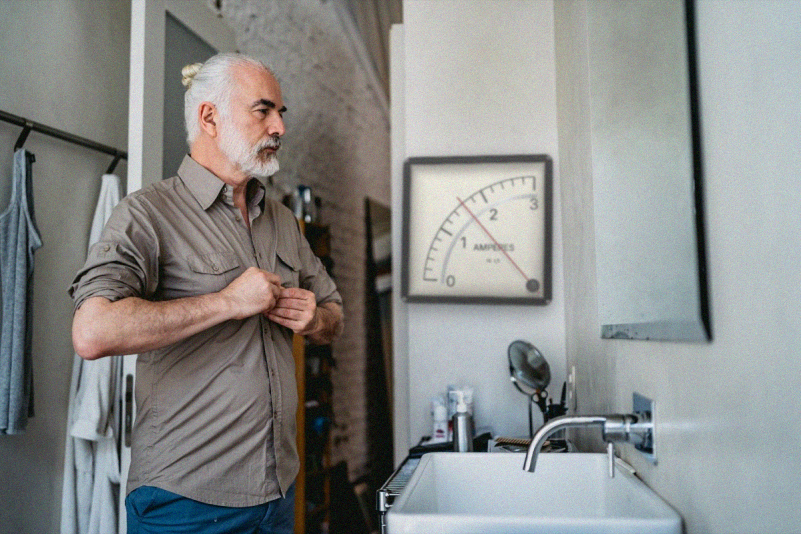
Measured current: 1.6 A
